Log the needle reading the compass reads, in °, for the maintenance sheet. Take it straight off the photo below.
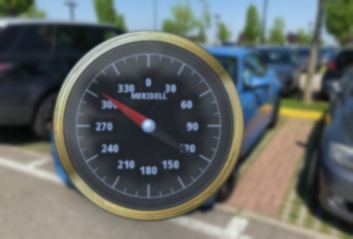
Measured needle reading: 305 °
